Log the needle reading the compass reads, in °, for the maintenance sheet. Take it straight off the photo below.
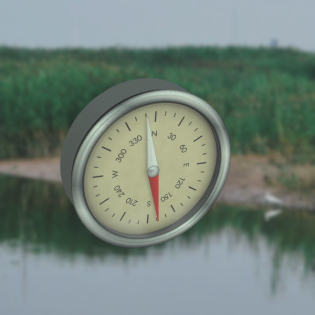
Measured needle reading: 170 °
